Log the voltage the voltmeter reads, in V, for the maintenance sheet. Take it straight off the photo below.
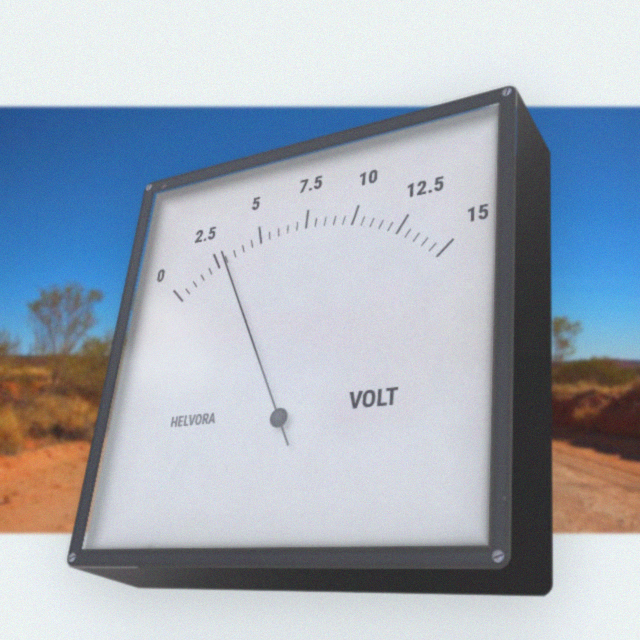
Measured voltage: 3 V
